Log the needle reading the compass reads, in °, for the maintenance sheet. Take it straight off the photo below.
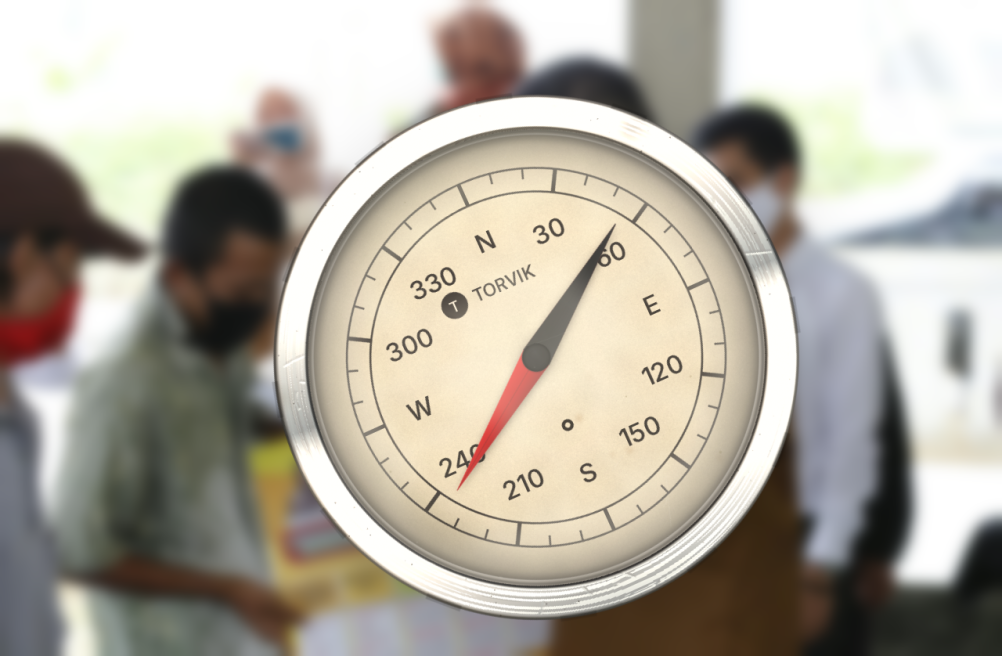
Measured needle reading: 235 °
